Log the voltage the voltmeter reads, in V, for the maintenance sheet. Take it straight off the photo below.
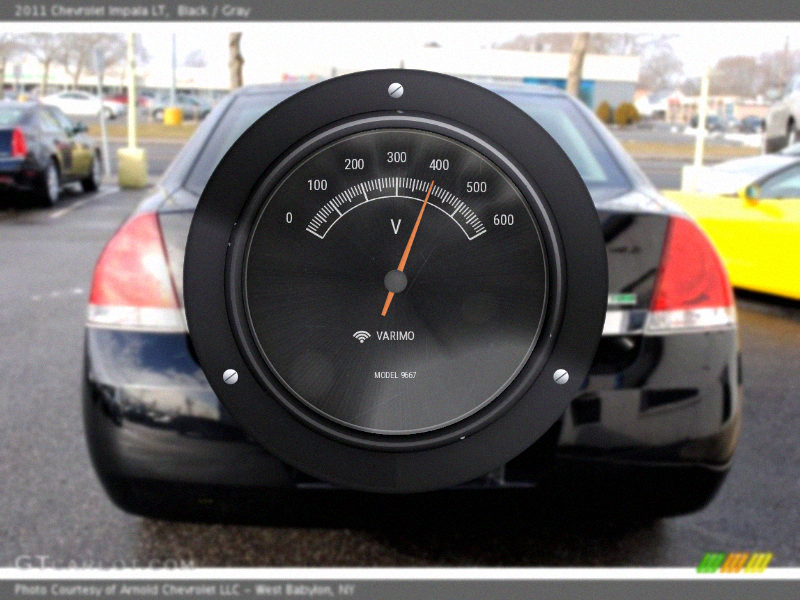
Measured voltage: 400 V
